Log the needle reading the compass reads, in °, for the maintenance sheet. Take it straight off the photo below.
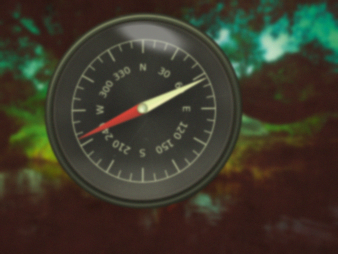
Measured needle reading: 245 °
